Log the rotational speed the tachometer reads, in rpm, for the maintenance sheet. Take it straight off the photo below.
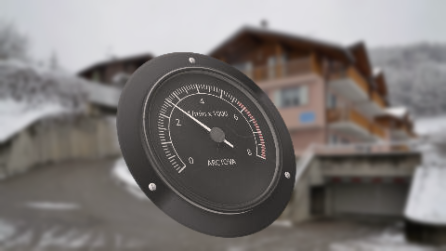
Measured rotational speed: 2500 rpm
